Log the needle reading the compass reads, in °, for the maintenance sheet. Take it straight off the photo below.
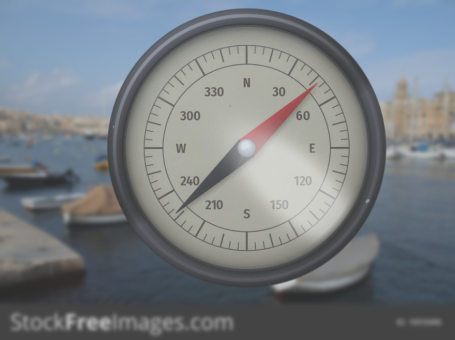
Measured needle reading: 47.5 °
